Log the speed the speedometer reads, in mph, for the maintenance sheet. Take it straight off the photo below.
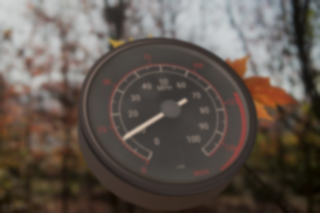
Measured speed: 10 mph
